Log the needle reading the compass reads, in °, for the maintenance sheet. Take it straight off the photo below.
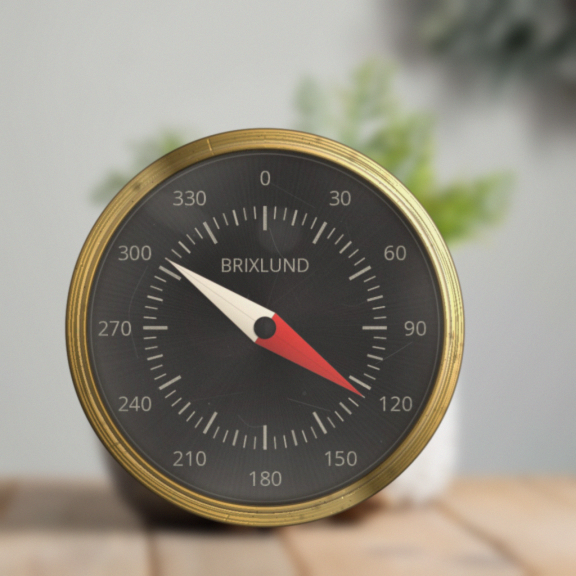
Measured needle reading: 125 °
